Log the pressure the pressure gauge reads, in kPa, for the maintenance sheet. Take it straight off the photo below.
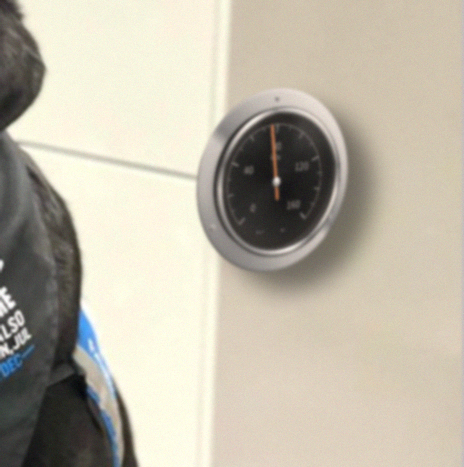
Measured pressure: 75 kPa
